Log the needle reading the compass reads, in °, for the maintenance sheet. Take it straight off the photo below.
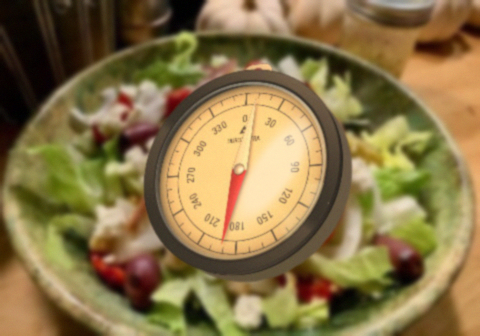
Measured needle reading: 190 °
